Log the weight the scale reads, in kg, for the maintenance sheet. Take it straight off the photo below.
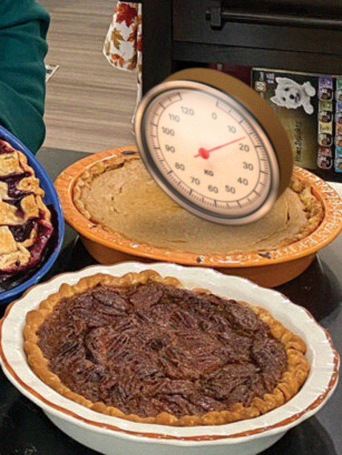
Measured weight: 15 kg
